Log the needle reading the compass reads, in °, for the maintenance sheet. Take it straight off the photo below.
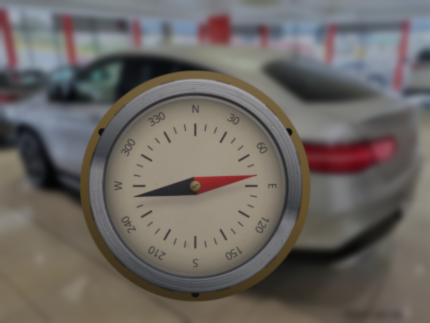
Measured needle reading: 80 °
